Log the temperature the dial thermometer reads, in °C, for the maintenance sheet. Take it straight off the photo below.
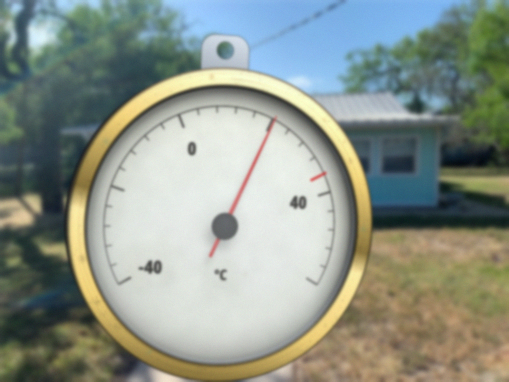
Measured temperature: 20 °C
